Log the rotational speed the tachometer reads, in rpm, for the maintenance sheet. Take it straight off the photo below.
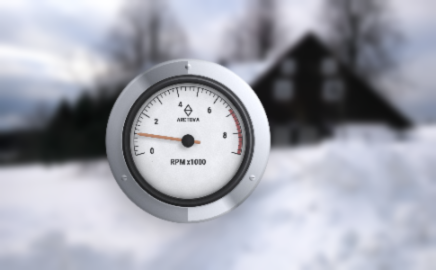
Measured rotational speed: 1000 rpm
